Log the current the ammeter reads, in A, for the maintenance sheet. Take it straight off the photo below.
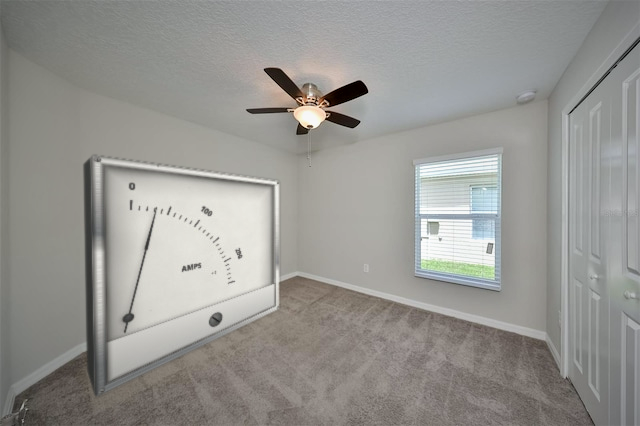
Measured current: 30 A
